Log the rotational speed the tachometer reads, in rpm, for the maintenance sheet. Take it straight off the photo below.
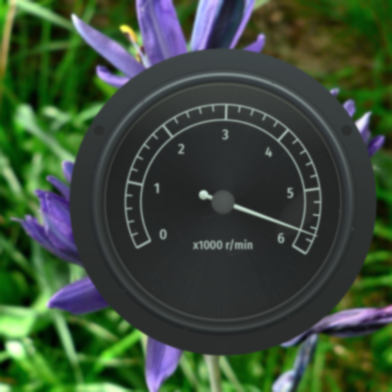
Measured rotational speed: 5700 rpm
